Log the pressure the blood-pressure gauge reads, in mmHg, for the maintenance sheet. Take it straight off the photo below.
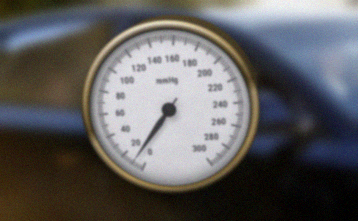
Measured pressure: 10 mmHg
